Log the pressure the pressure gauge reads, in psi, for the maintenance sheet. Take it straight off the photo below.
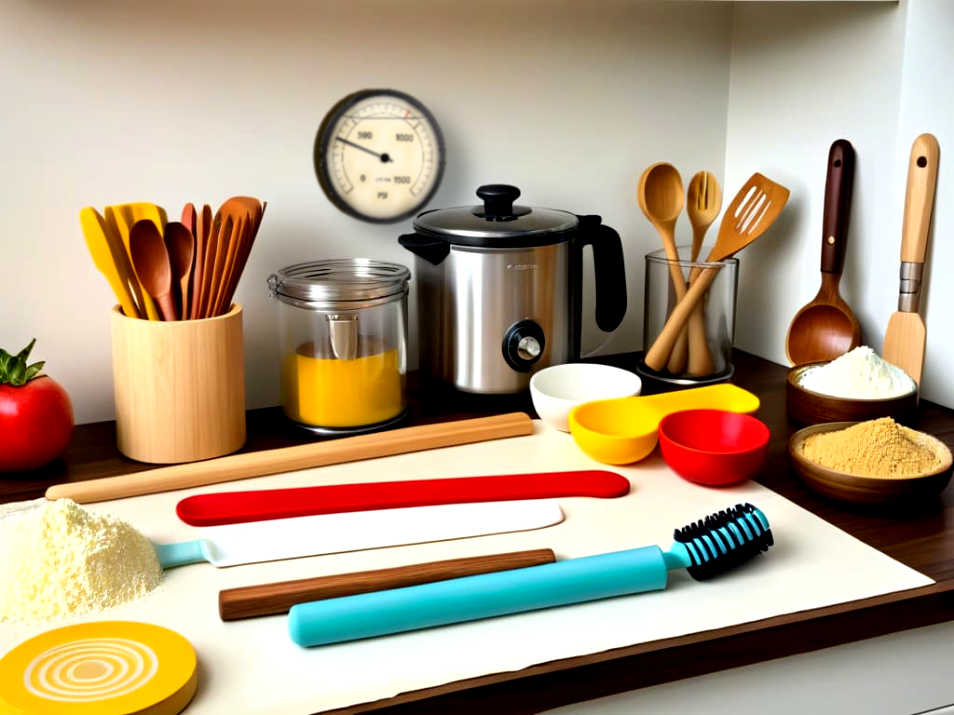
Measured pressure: 350 psi
